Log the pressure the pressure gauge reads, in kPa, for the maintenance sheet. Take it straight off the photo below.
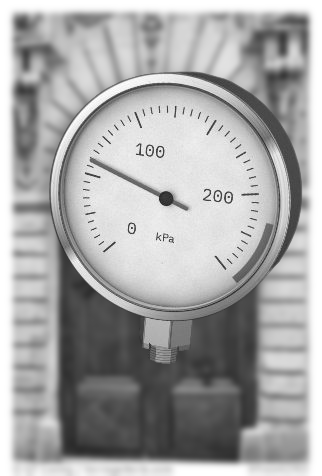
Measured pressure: 60 kPa
